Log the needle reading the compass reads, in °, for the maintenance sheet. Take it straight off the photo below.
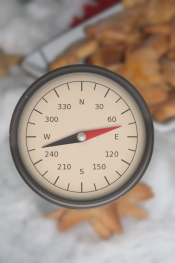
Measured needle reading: 75 °
